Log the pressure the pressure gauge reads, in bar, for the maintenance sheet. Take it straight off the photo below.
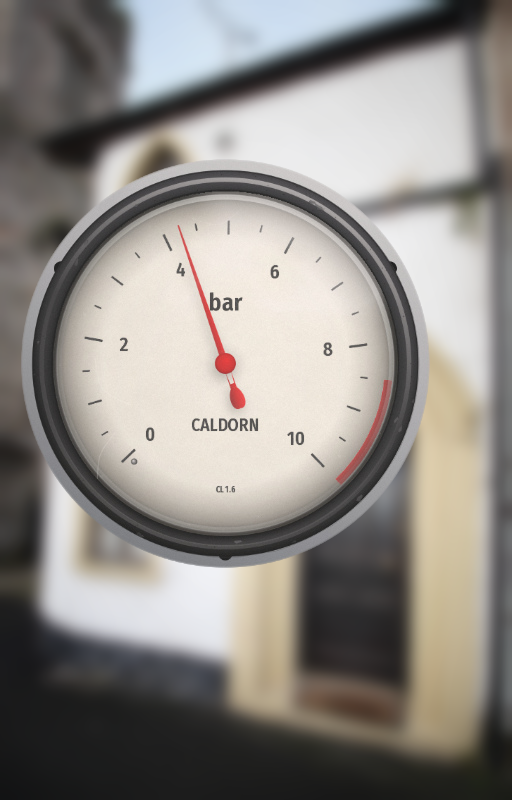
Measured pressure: 4.25 bar
